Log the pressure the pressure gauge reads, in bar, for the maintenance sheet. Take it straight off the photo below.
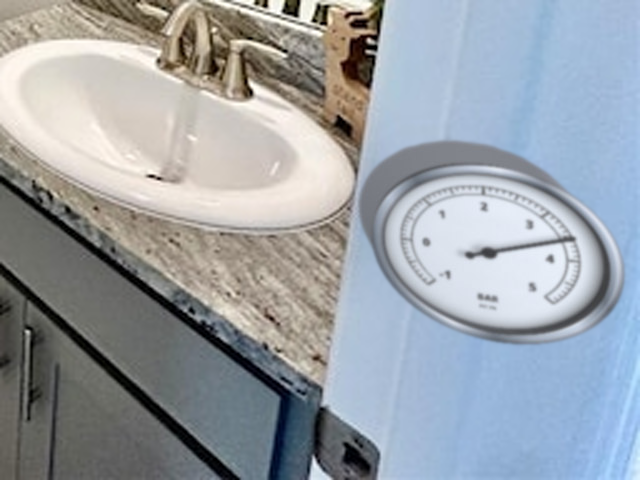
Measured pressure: 3.5 bar
